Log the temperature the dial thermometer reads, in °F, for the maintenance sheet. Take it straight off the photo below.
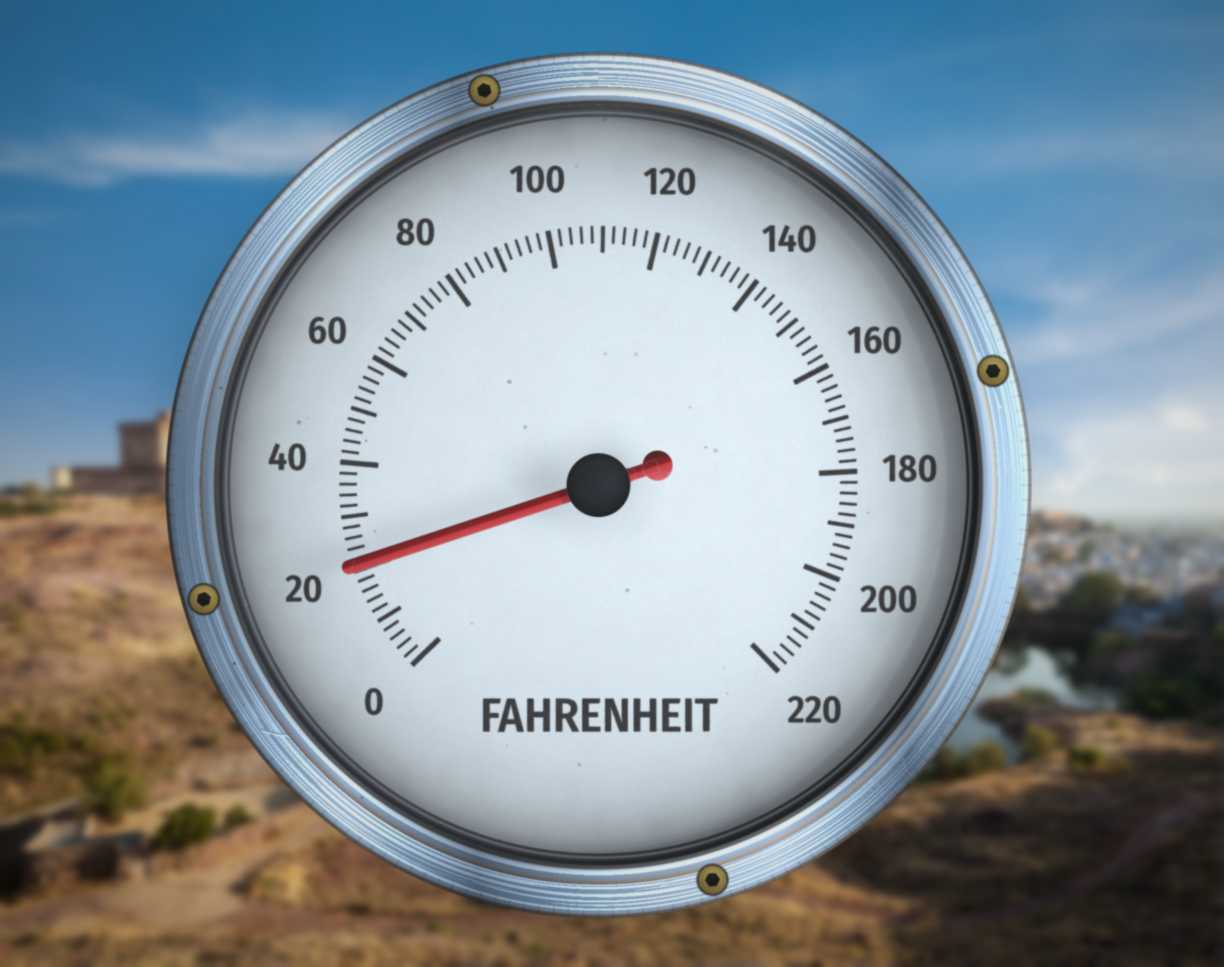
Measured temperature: 21 °F
